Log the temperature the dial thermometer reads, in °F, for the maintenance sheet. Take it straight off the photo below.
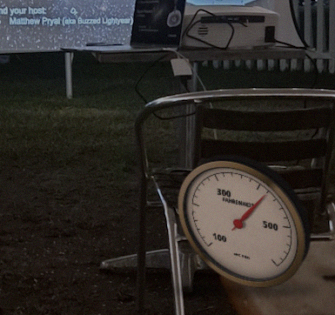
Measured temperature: 420 °F
